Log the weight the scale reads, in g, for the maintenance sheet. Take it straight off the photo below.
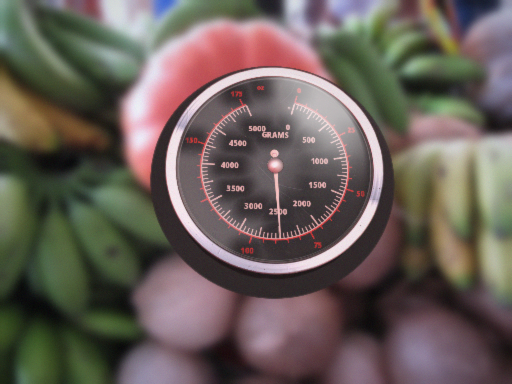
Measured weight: 2500 g
